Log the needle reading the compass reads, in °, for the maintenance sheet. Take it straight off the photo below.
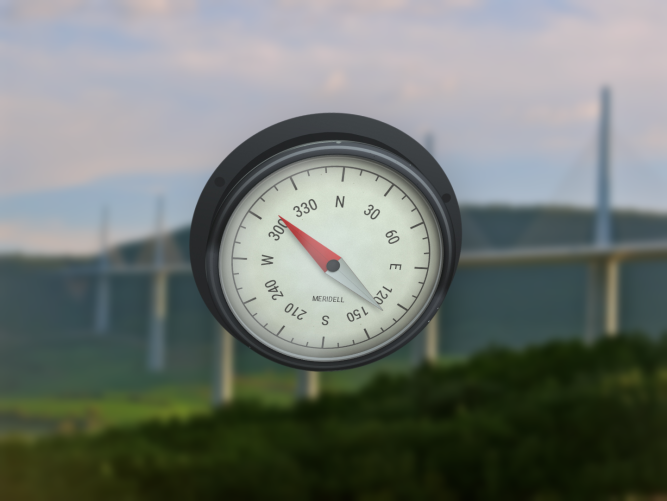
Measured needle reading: 310 °
